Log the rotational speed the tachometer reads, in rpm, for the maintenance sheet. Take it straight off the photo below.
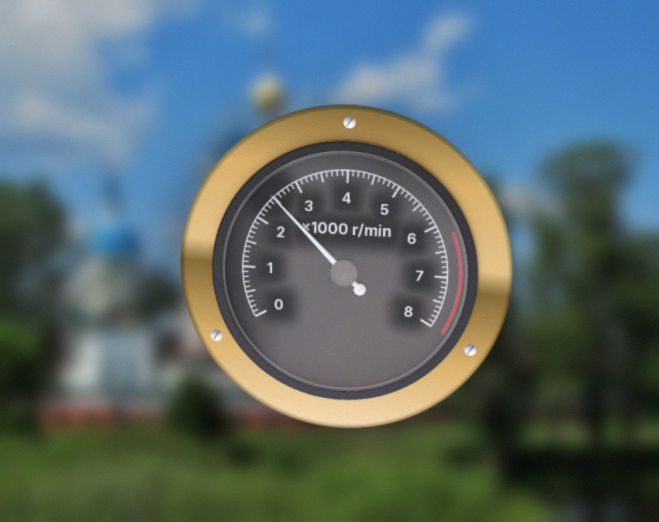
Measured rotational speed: 2500 rpm
